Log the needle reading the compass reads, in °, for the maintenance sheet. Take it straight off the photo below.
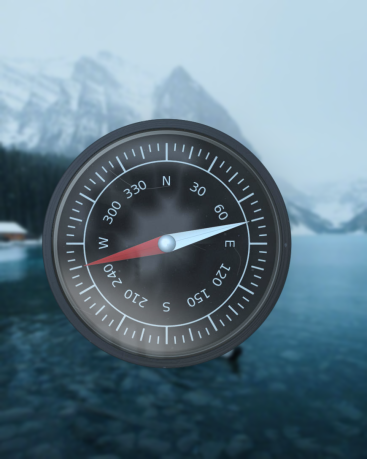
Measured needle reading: 255 °
